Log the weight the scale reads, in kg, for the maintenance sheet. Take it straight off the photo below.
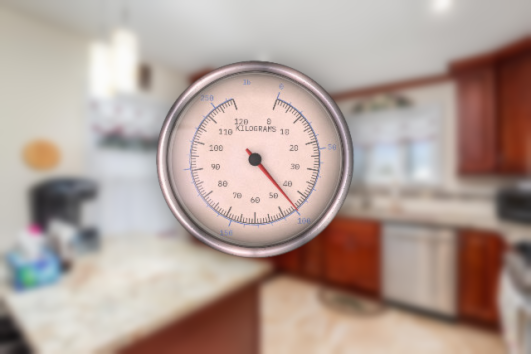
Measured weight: 45 kg
